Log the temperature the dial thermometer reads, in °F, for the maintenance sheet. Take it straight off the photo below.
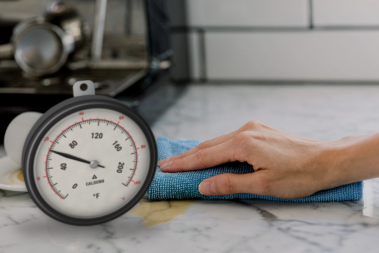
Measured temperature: 60 °F
